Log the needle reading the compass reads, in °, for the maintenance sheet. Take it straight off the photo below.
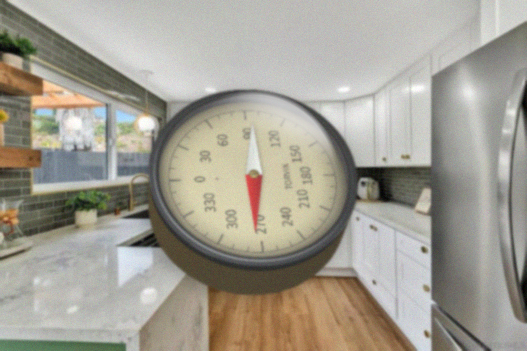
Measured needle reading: 275 °
